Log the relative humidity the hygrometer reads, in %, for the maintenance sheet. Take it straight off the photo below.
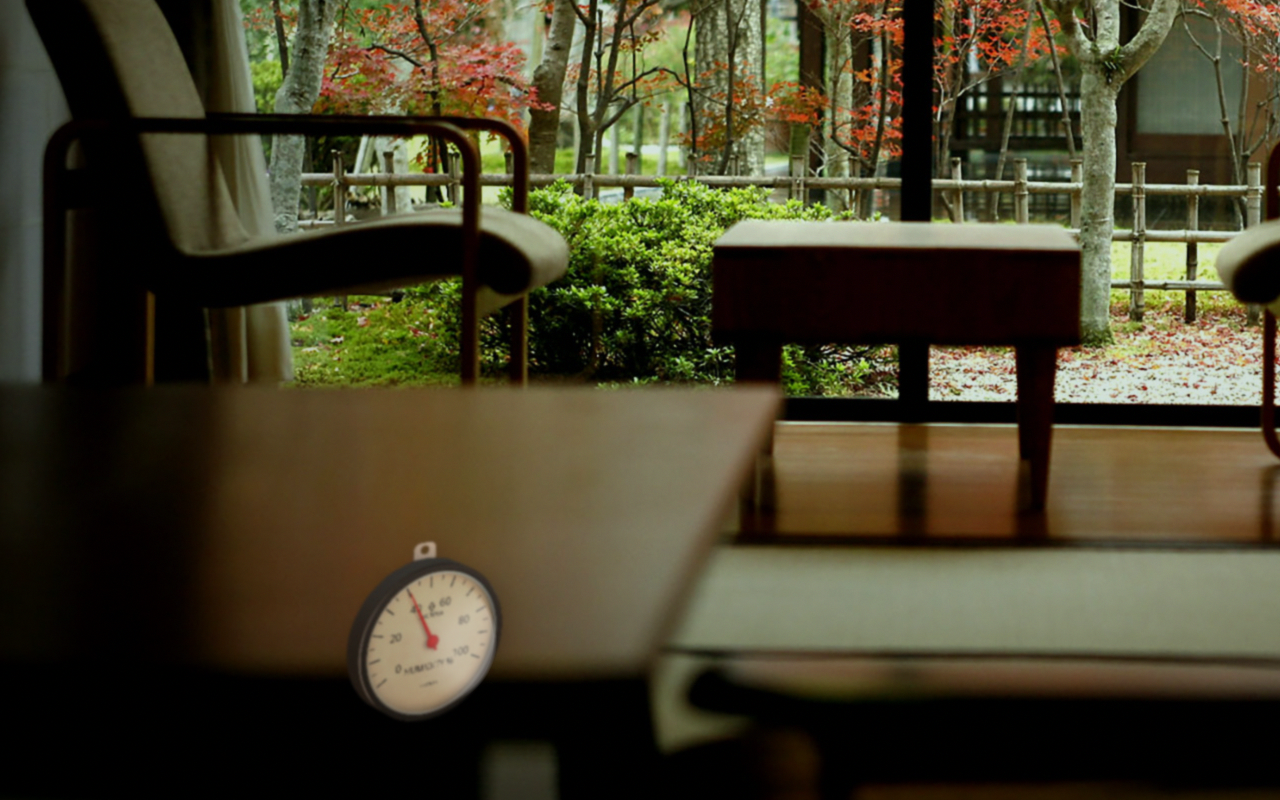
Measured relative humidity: 40 %
